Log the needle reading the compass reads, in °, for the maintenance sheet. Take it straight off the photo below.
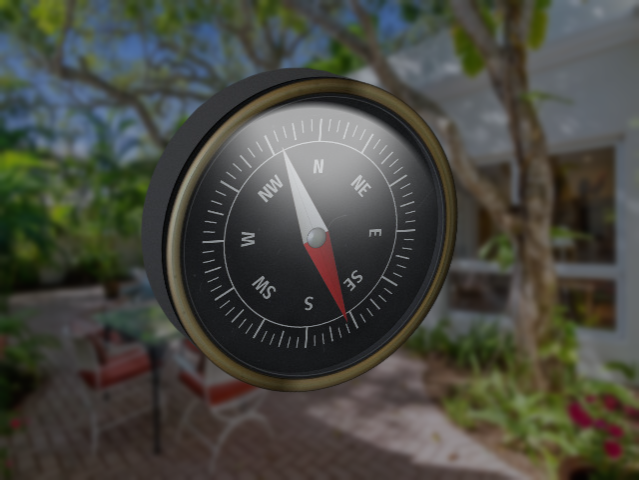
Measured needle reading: 155 °
